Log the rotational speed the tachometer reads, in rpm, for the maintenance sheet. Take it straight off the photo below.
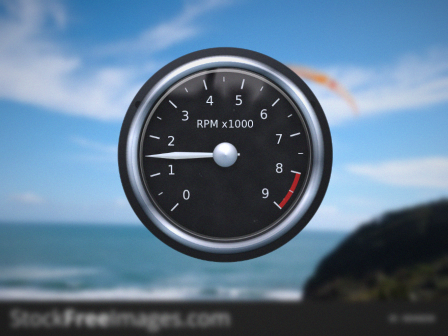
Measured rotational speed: 1500 rpm
